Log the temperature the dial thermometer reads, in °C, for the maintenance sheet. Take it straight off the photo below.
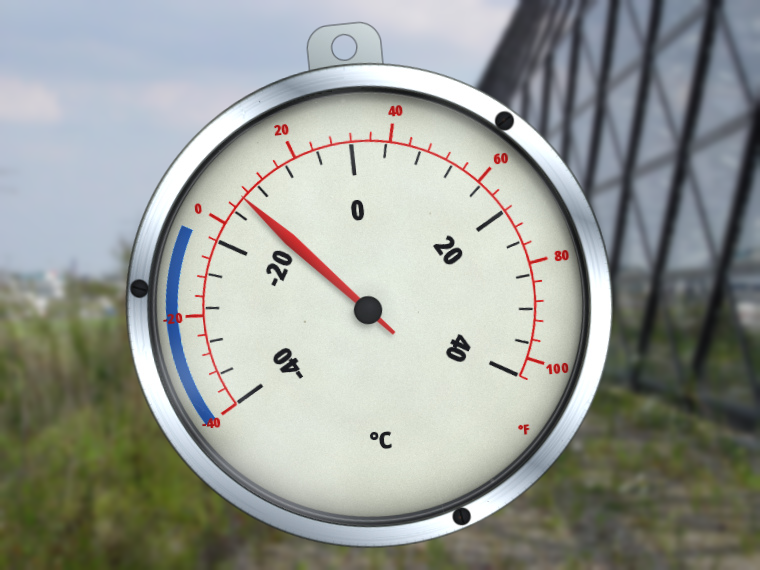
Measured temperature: -14 °C
